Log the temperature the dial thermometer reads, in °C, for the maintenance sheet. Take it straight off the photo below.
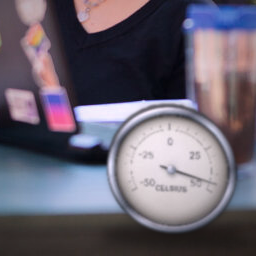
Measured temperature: 45 °C
